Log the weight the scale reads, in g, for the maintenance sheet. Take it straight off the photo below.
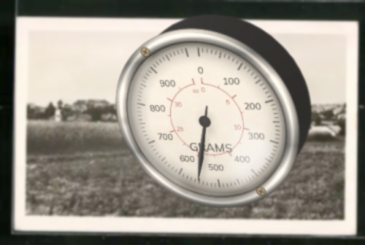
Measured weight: 550 g
